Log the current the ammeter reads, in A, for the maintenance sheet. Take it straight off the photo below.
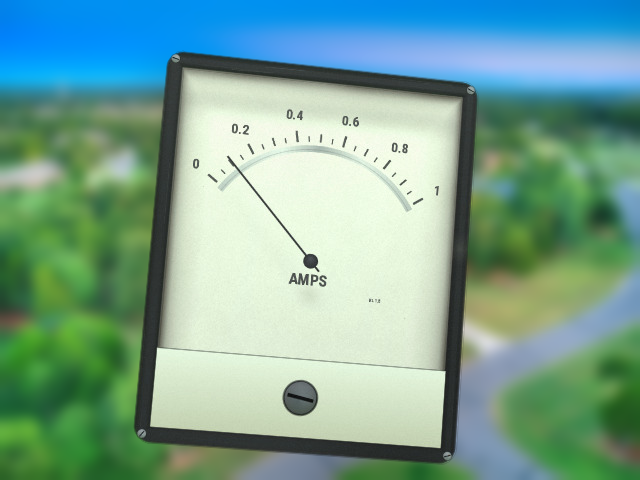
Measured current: 0.1 A
